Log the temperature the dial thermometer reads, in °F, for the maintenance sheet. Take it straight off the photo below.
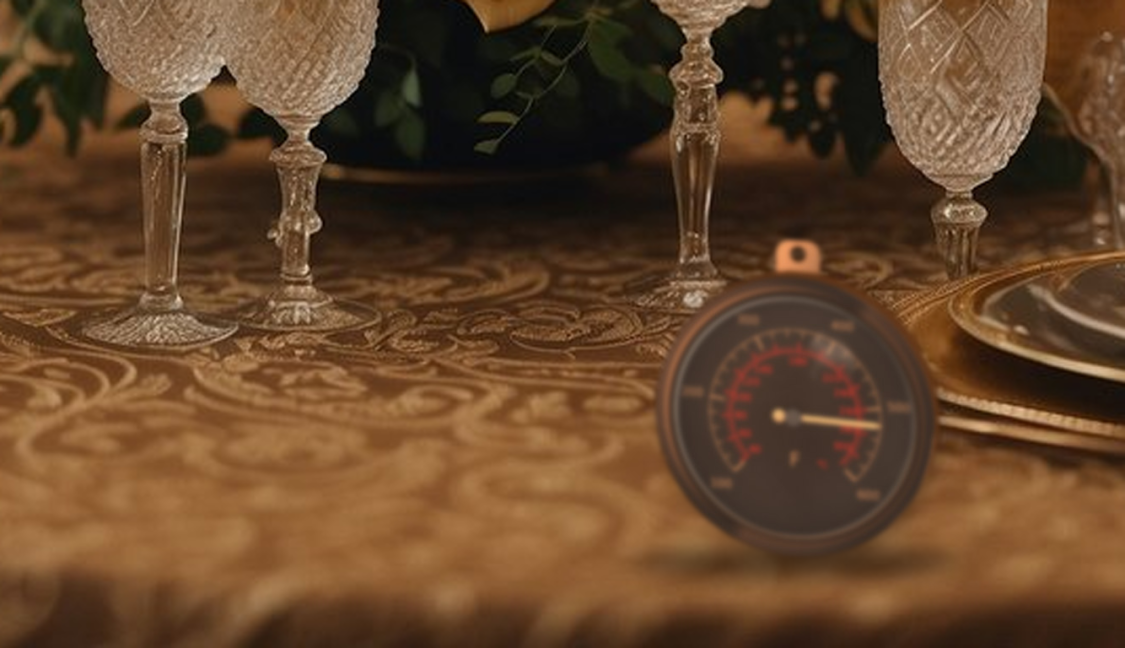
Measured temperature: 520 °F
